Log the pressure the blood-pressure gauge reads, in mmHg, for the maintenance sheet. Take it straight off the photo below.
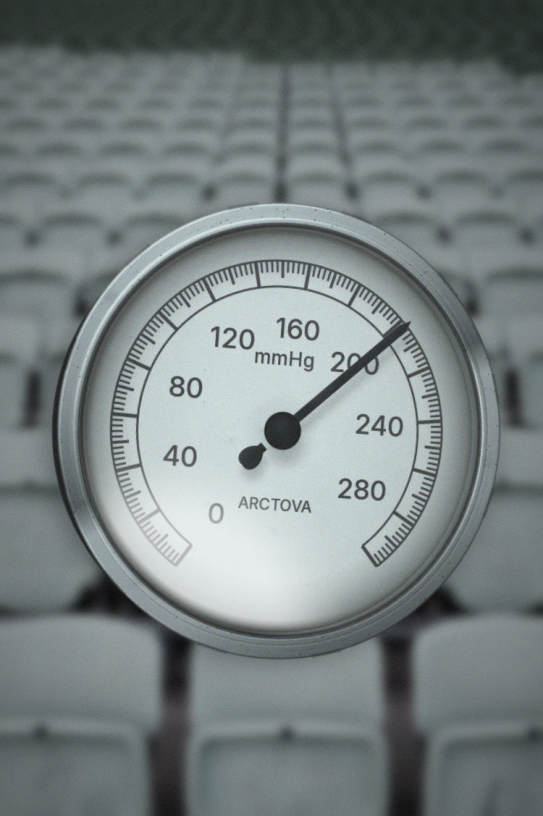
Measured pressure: 202 mmHg
